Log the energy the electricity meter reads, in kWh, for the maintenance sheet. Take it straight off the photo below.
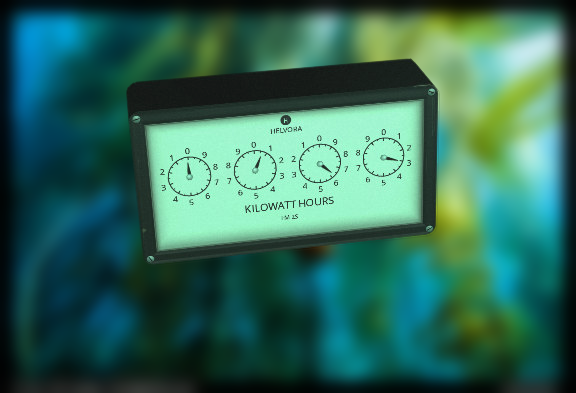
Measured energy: 63 kWh
